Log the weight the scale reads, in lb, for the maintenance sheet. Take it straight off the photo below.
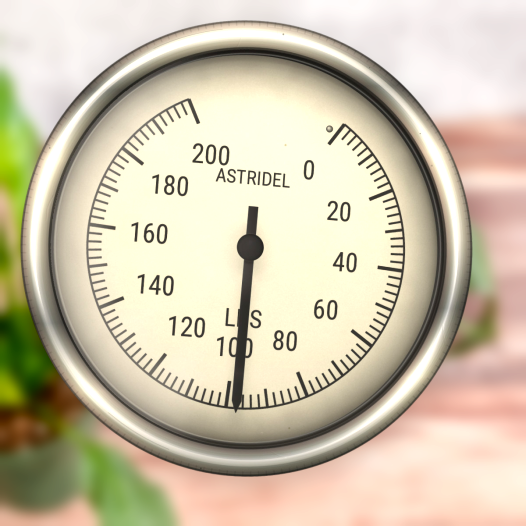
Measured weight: 98 lb
